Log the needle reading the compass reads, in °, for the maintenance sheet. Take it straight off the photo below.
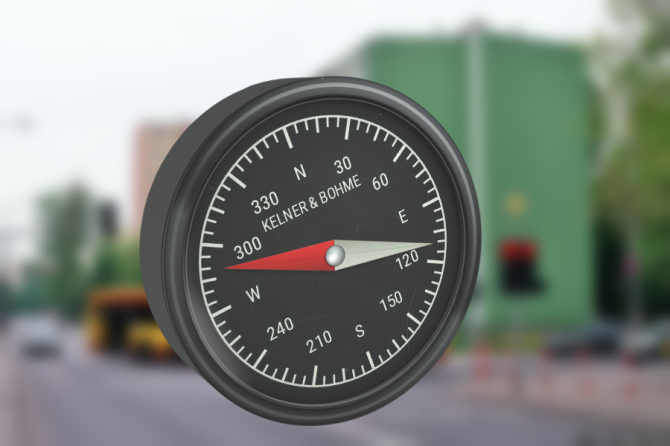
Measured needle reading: 290 °
